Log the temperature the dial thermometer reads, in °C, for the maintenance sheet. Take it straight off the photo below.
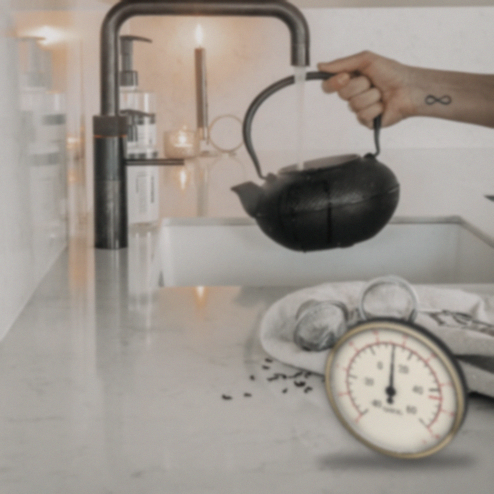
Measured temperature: 12 °C
